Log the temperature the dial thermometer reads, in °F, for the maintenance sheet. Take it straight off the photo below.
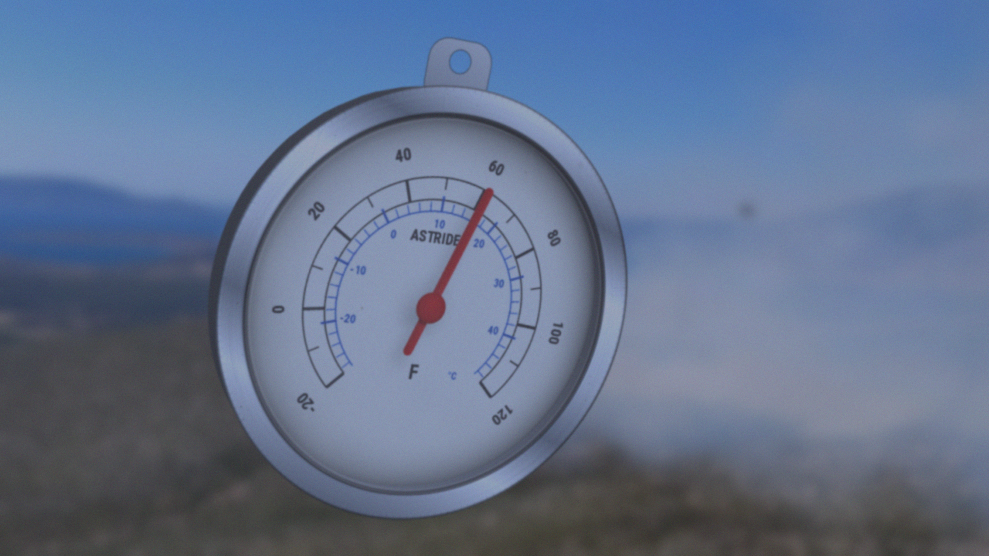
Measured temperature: 60 °F
